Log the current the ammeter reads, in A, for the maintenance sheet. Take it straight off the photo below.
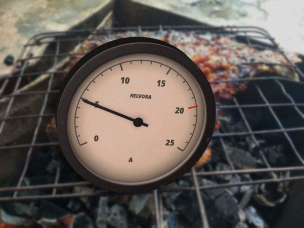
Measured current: 5 A
